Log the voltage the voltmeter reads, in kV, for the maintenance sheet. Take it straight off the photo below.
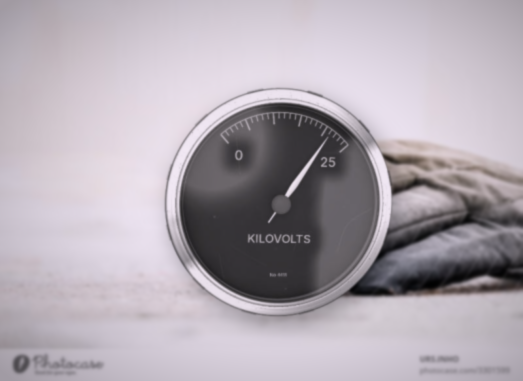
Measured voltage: 21 kV
